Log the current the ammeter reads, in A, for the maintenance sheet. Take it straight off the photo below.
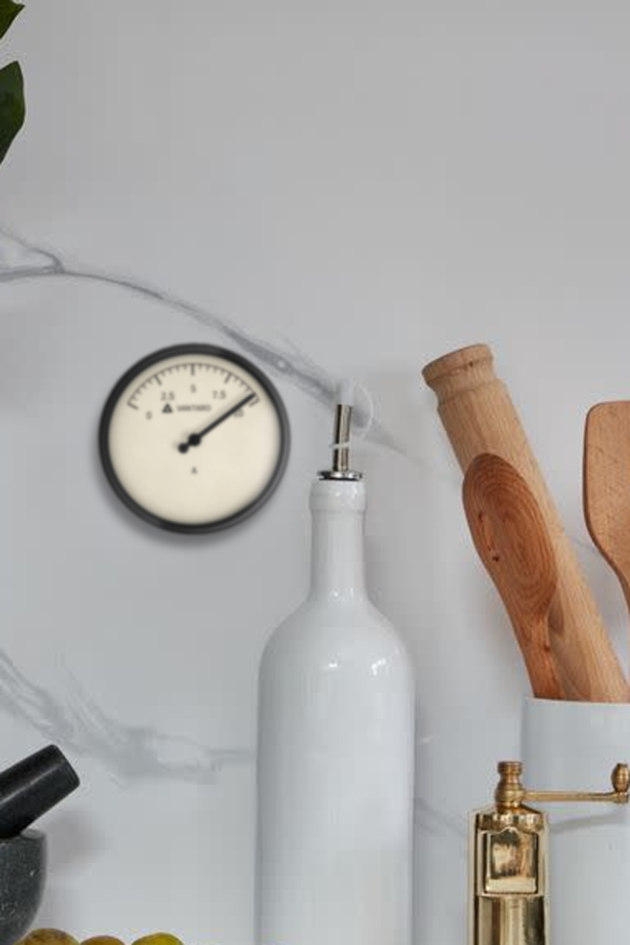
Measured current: 9.5 A
